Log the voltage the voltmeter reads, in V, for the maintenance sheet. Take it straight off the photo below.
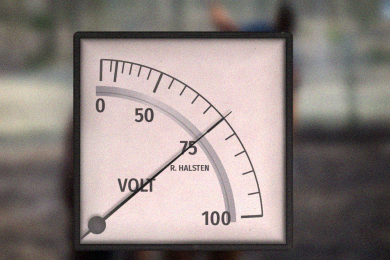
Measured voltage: 75 V
